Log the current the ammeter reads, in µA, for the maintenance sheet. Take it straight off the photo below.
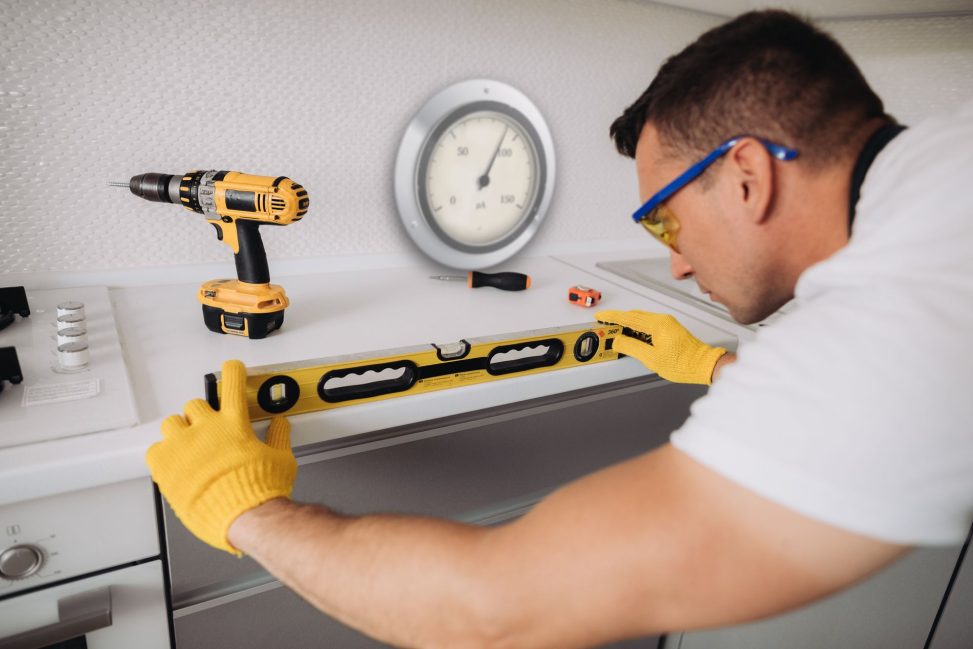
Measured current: 90 µA
